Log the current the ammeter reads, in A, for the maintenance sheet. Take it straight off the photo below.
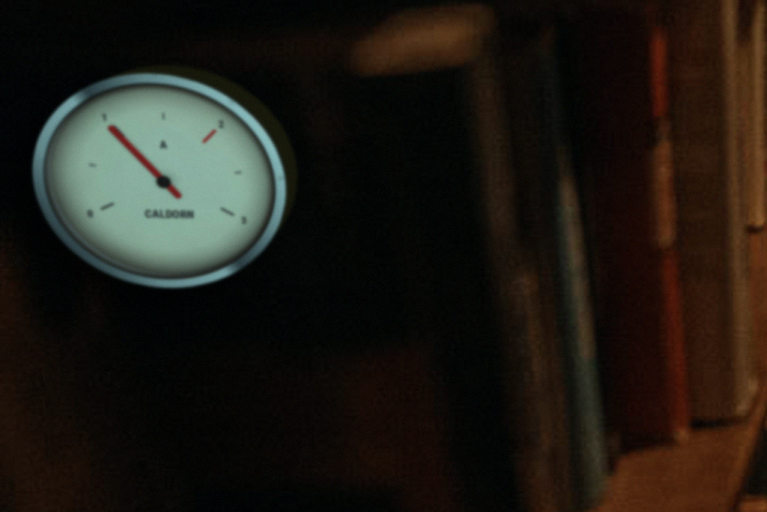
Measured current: 1 A
